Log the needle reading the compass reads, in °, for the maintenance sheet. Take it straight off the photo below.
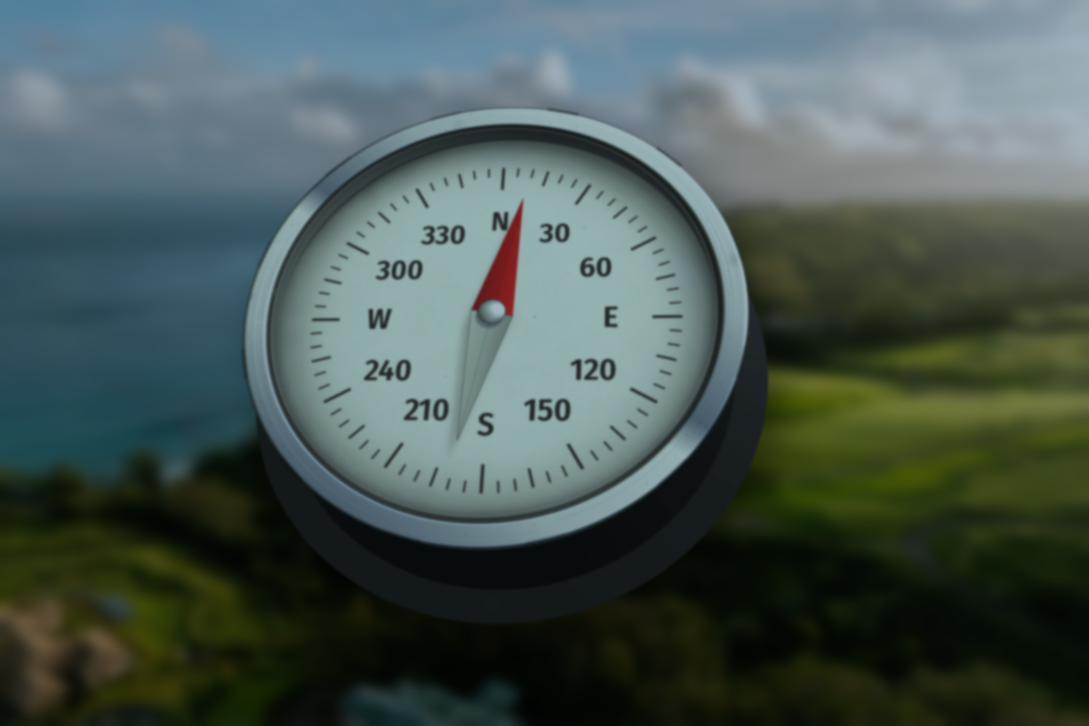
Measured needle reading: 10 °
